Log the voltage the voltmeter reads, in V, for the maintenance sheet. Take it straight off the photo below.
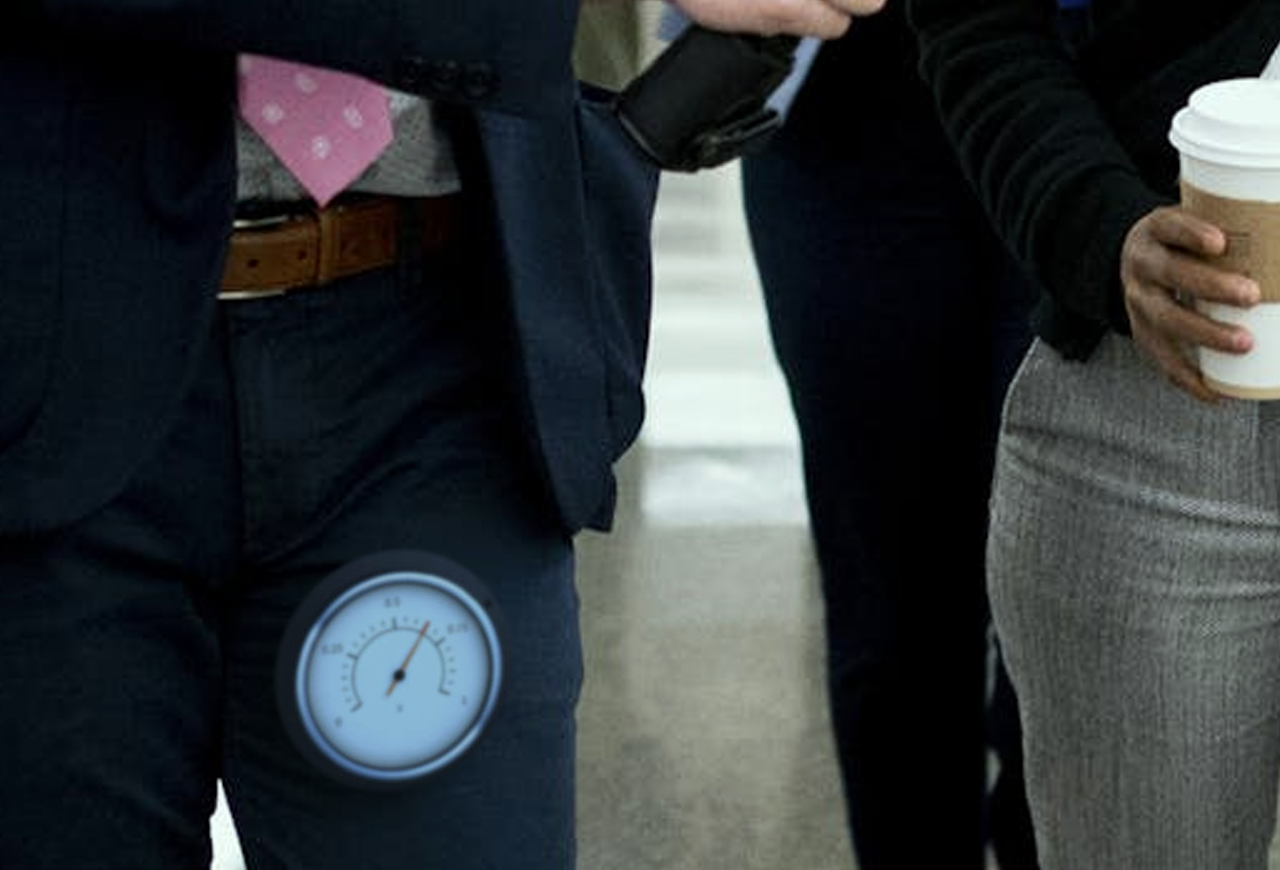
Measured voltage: 0.65 V
